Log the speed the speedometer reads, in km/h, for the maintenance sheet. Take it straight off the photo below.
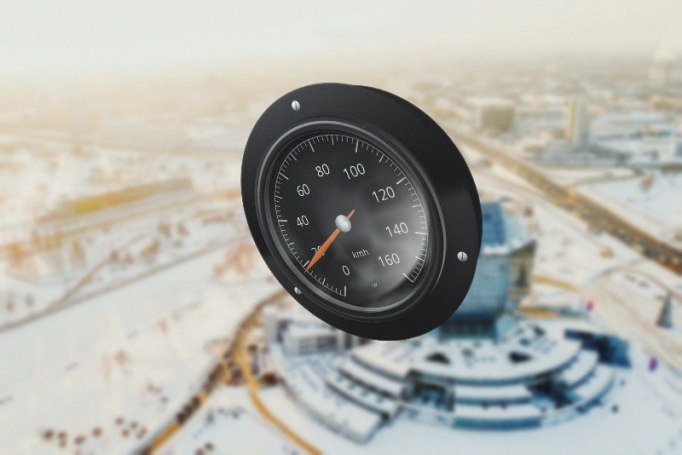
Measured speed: 18 km/h
